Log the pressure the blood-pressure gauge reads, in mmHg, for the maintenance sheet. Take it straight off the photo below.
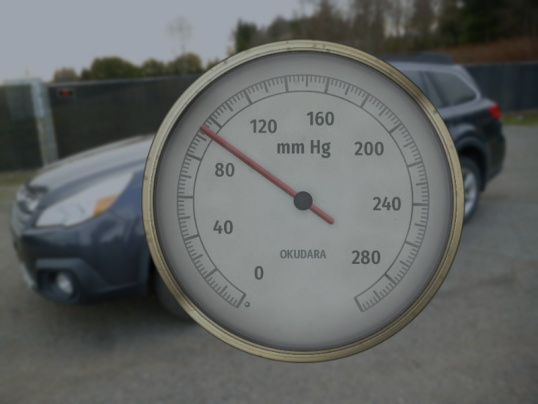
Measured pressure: 94 mmHg
